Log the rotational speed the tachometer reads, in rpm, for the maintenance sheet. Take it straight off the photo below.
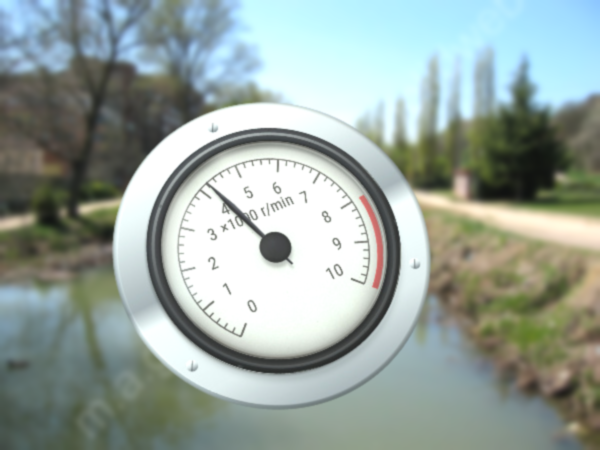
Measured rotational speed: 4200 rpm
